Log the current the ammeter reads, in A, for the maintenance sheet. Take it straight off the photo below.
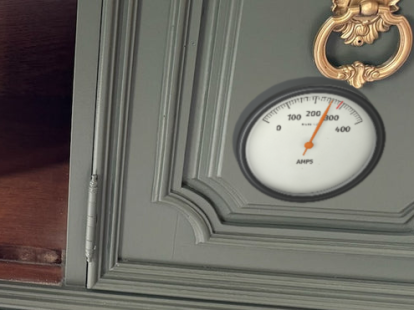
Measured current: 250 A
